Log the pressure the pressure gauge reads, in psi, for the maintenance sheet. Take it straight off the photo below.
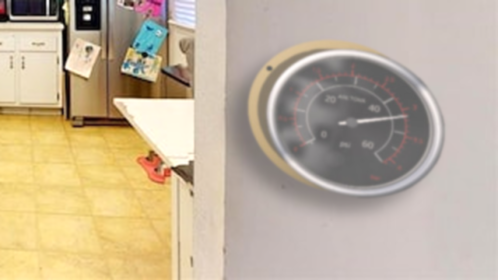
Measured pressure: 45 psi
